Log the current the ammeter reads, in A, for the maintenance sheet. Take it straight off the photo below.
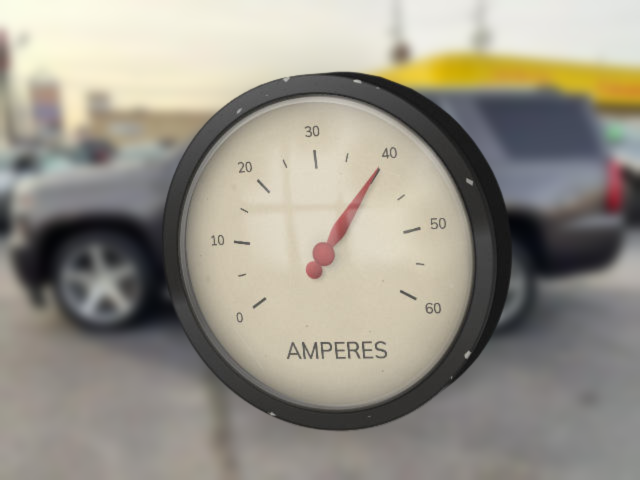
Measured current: 40 A
